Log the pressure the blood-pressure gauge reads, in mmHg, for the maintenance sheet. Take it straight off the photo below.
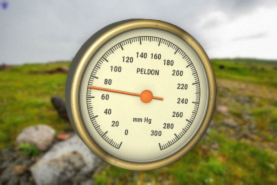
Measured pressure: 70 mmHg
